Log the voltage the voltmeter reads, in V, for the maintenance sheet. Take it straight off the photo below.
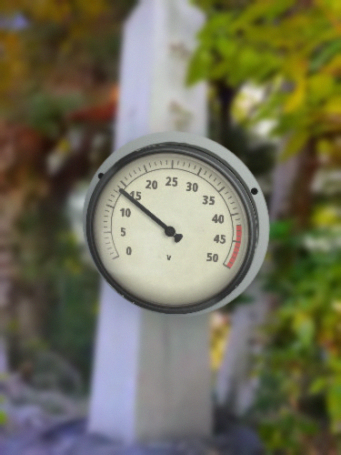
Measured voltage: 14 V
